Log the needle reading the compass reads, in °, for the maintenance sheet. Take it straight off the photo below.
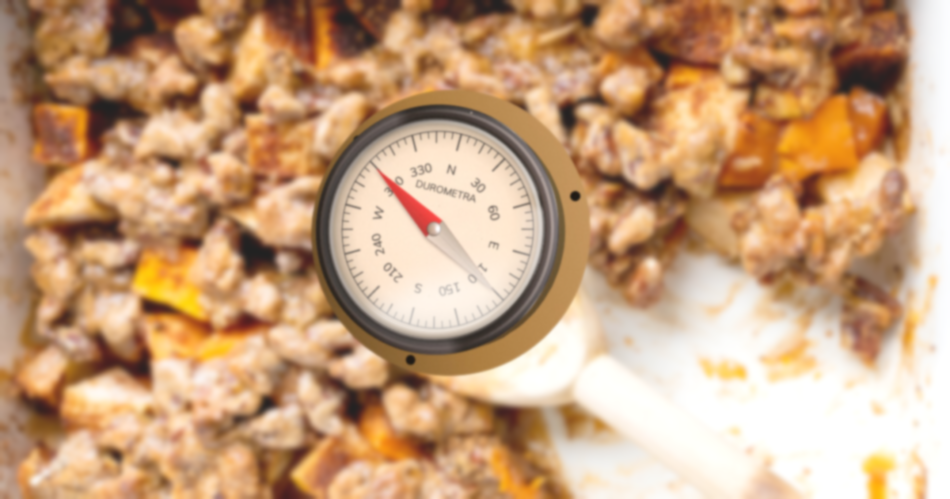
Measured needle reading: 300 °
